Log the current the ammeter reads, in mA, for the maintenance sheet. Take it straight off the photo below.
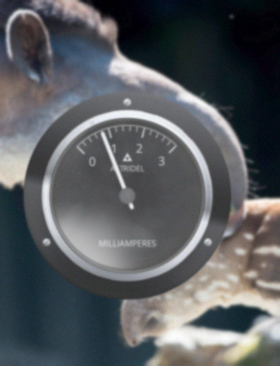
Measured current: 0.8 mA
